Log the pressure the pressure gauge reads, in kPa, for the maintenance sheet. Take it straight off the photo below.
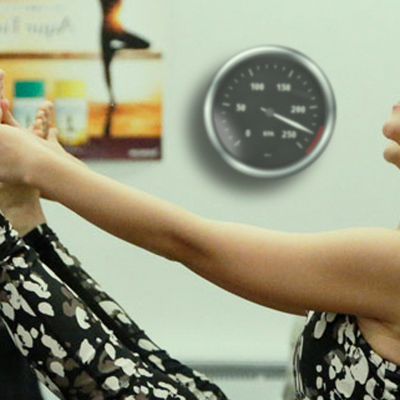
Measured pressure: 230 kPa
